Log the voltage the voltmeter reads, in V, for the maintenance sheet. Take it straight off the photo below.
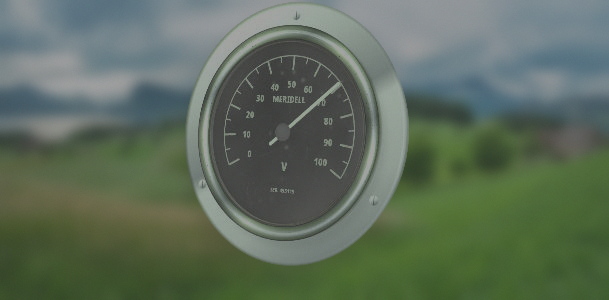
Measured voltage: 70 V
